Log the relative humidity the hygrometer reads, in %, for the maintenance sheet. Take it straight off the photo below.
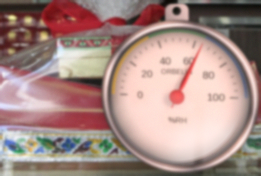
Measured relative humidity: 64 %
